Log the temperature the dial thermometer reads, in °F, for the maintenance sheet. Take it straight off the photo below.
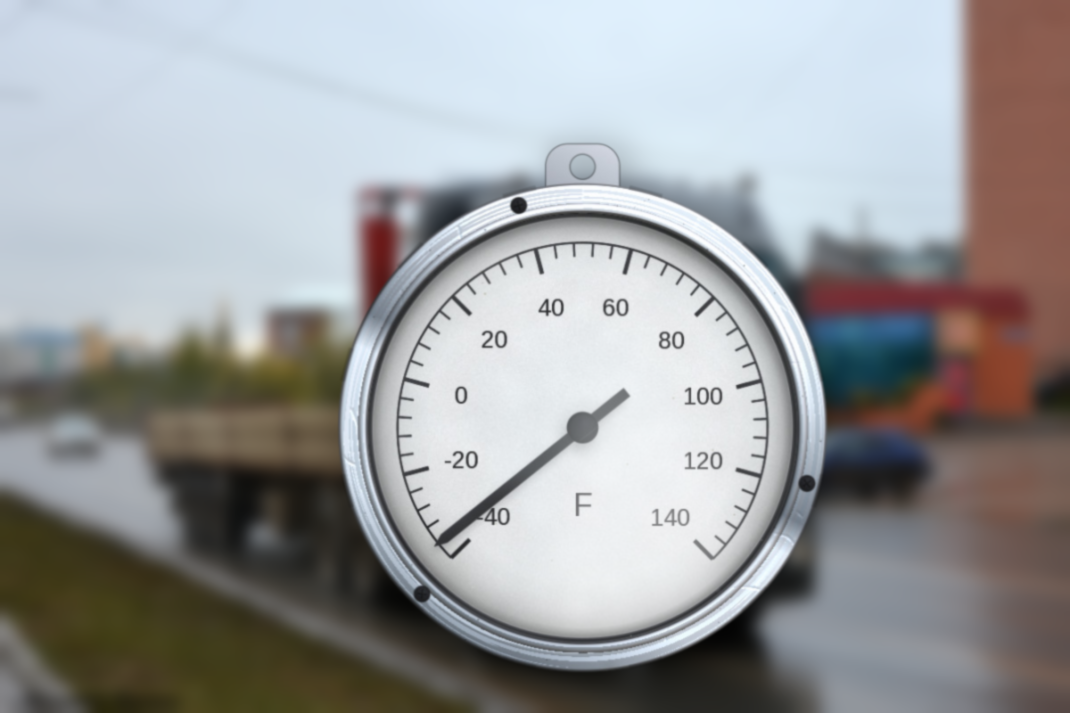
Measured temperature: -36 °F
